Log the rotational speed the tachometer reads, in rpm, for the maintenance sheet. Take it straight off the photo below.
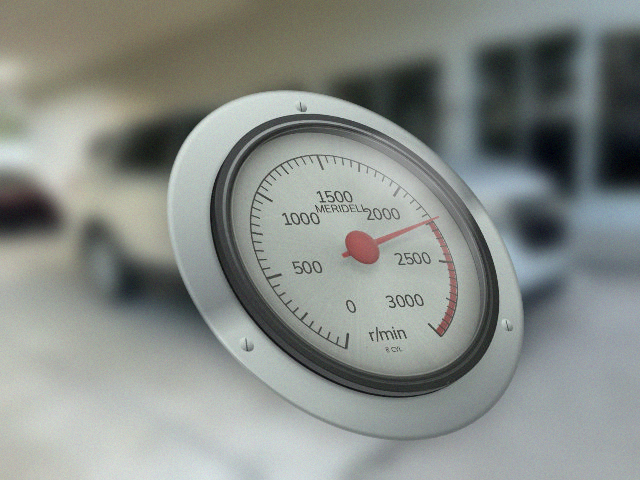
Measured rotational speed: 2250 rpm
